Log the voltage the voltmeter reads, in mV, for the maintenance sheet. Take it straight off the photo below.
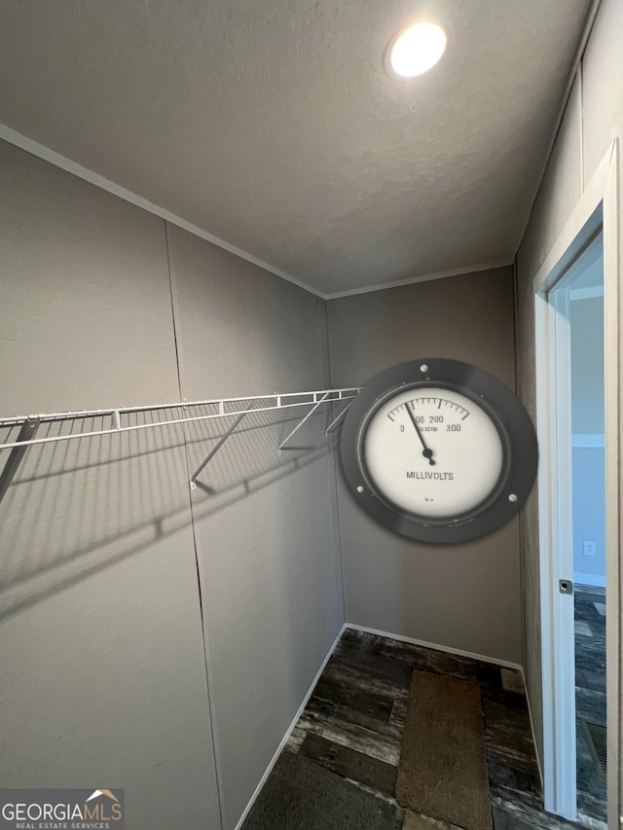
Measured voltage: 80 mV
